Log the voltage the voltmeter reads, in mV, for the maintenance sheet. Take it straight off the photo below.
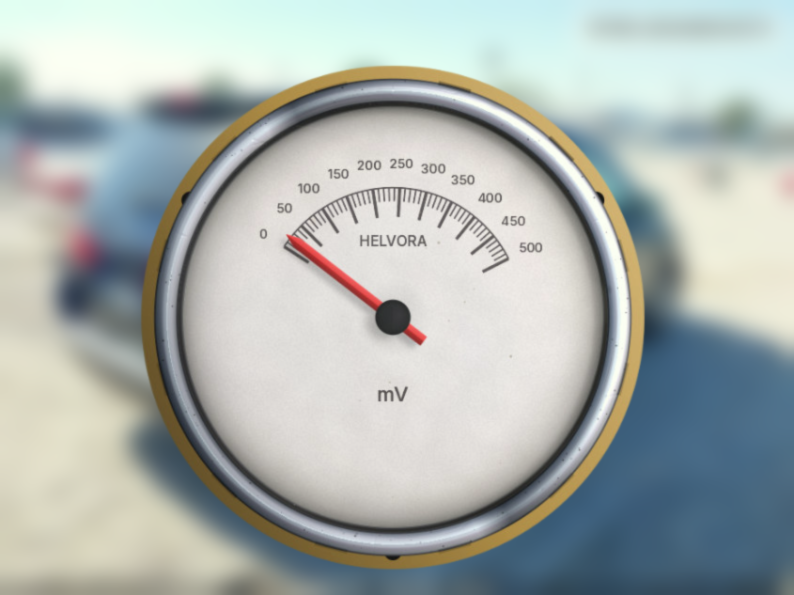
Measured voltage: 20 mV
